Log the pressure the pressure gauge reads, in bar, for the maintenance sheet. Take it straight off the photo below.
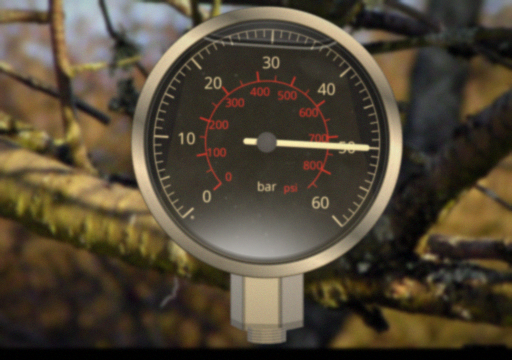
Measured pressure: 50 bar
